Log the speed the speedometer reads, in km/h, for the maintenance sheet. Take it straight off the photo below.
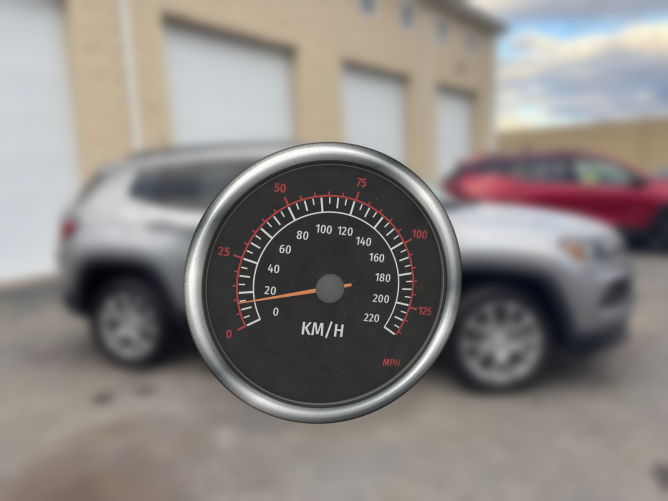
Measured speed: 15 km/h
